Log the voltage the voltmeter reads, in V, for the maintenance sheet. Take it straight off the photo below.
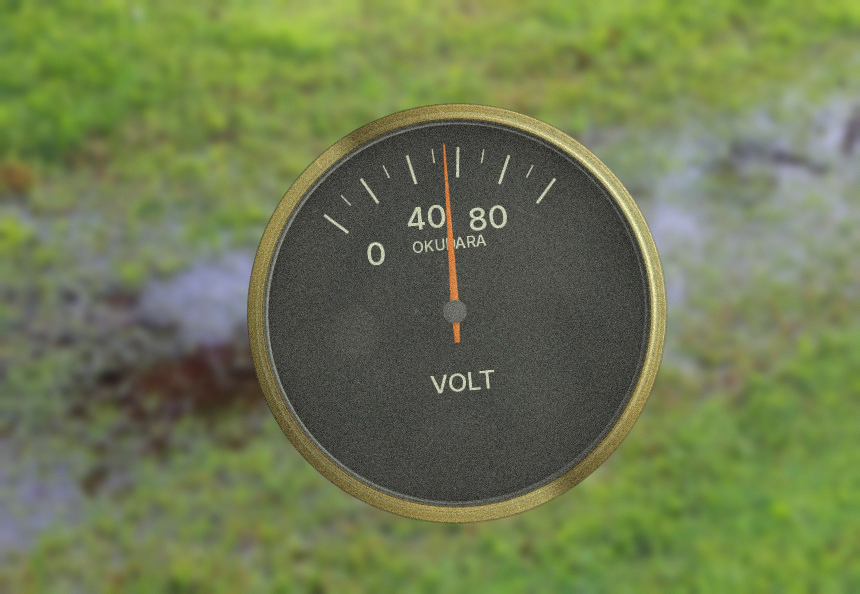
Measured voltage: 55 V
